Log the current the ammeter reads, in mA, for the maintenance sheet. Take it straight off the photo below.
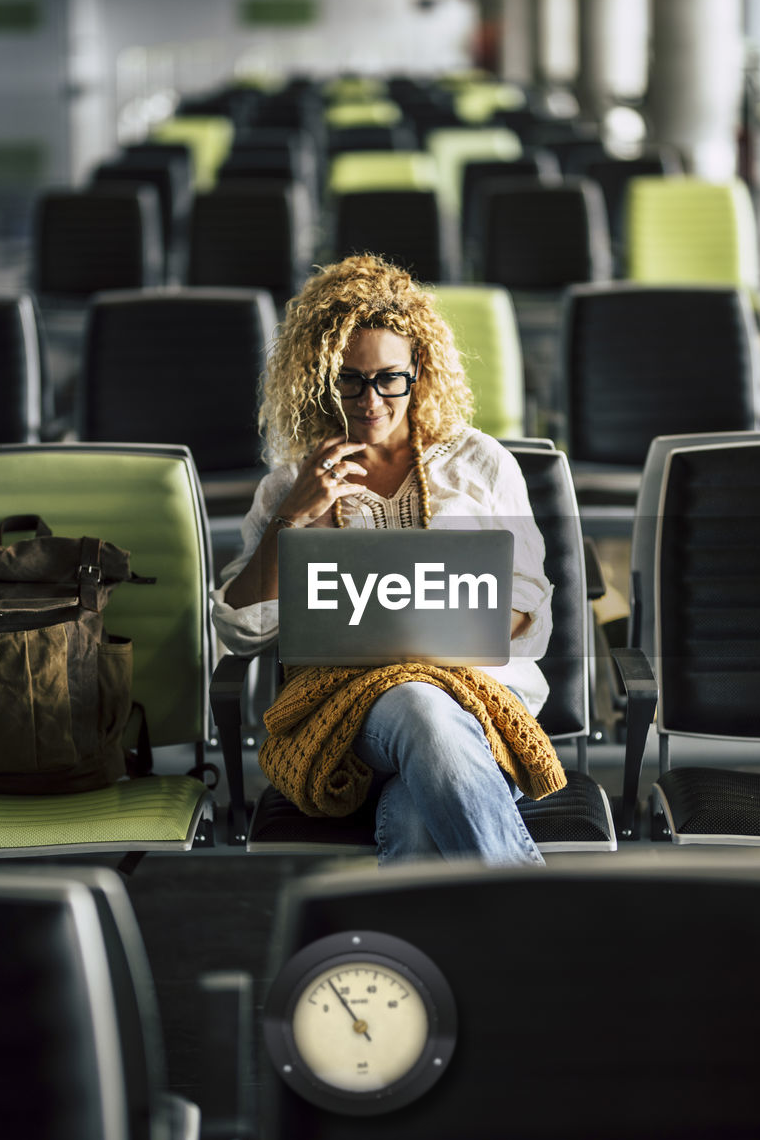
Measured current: 15 mA
